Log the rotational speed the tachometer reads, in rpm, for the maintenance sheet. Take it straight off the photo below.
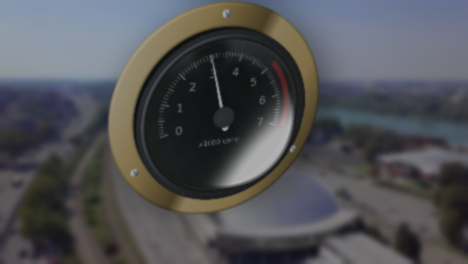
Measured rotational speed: 3000 rpm
